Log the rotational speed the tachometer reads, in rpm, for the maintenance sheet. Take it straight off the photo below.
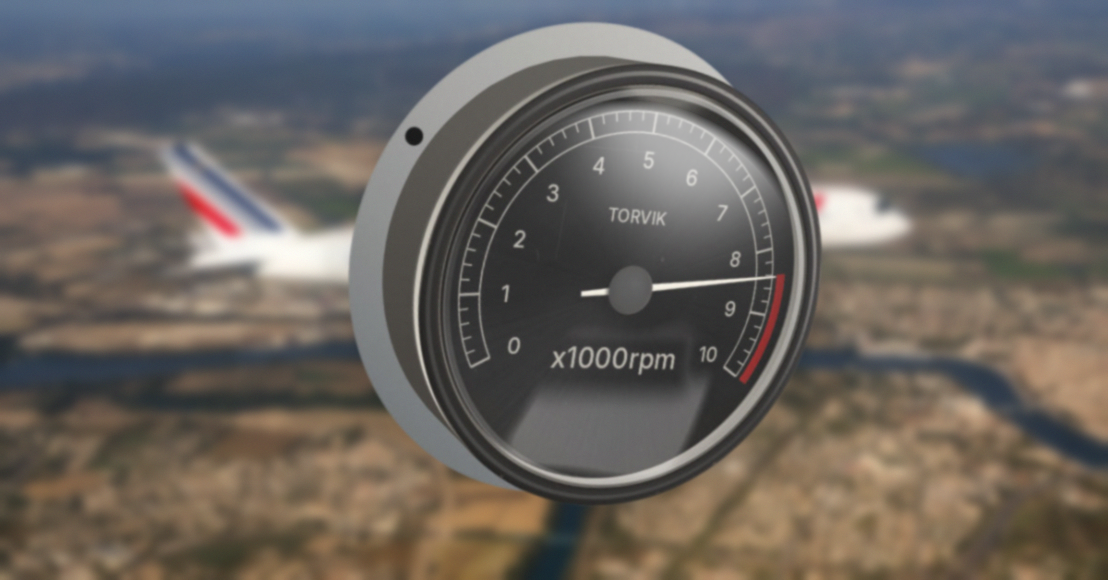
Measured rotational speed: 8400 rpm
